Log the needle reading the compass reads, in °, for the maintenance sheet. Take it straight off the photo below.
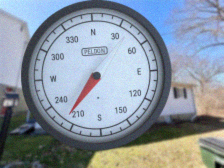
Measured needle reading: 220 °
